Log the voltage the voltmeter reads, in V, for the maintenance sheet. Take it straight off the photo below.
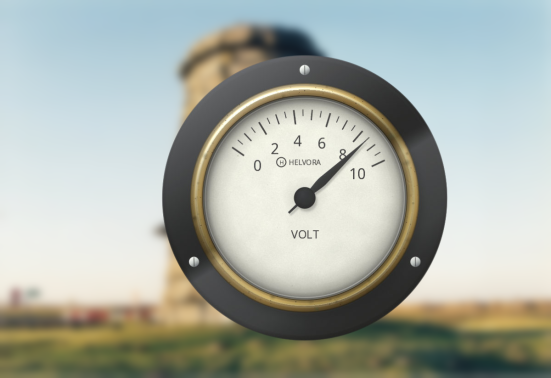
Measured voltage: 8.5 V
